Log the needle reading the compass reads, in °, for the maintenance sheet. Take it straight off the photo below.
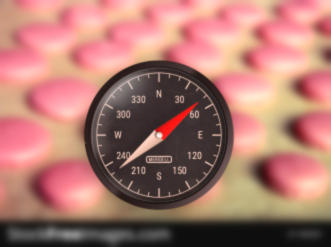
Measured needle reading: 50 °
